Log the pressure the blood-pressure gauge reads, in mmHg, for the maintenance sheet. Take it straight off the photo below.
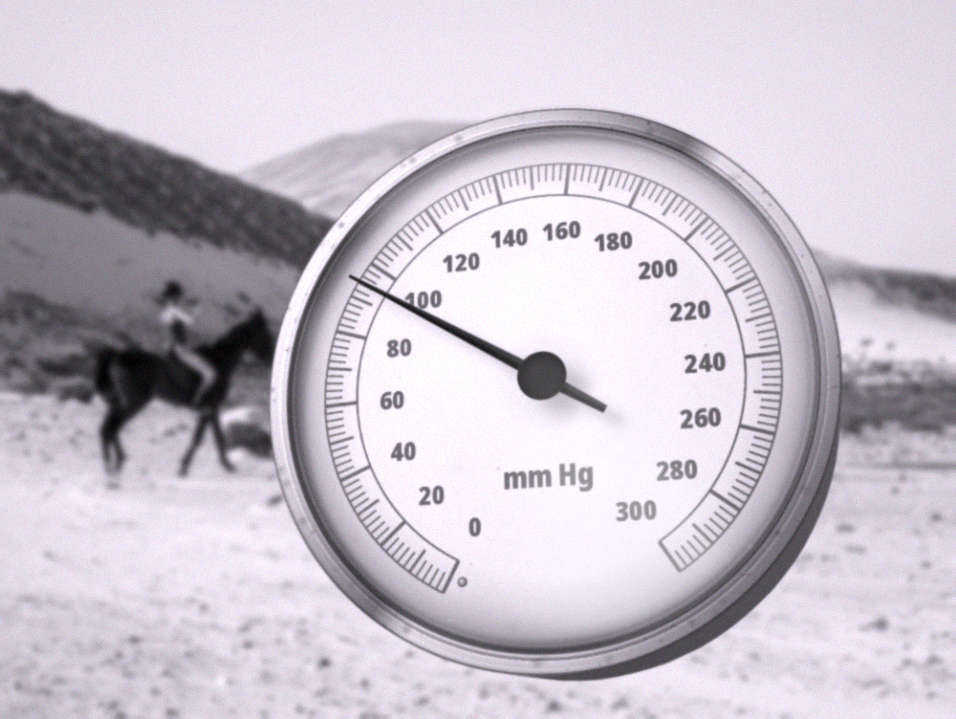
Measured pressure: 94 mmHg
